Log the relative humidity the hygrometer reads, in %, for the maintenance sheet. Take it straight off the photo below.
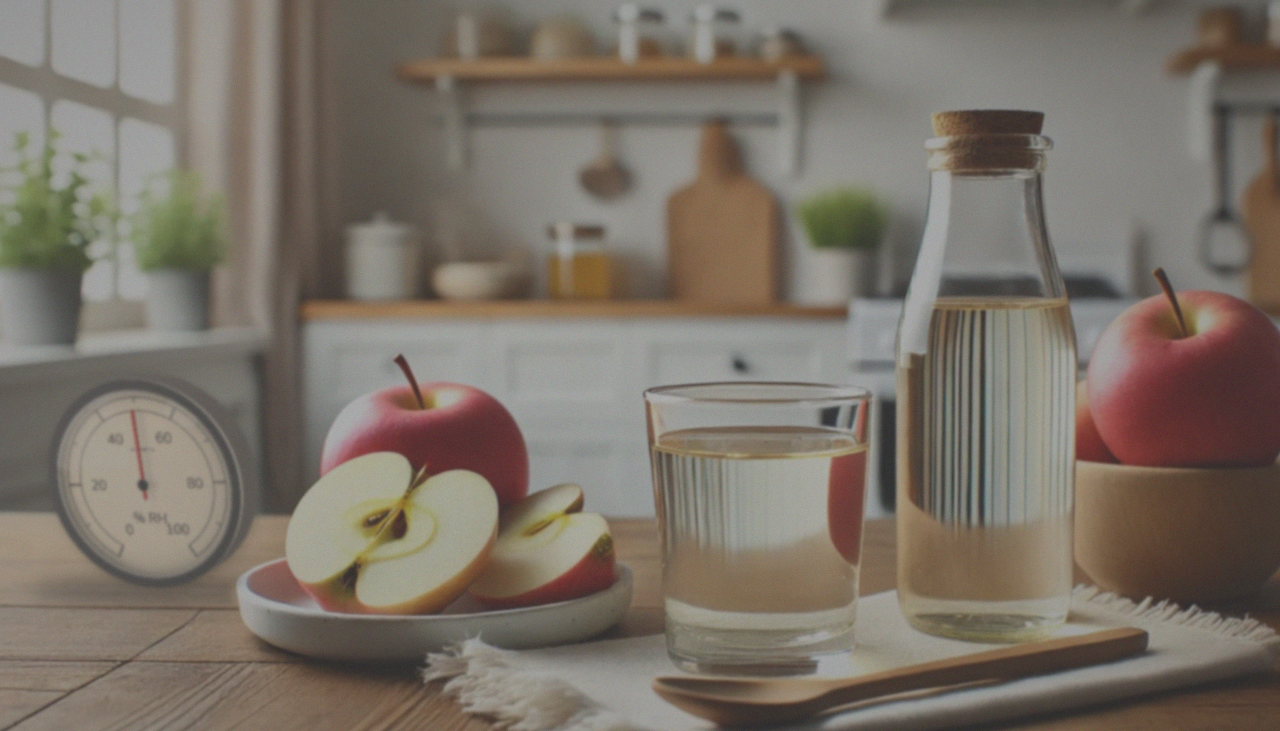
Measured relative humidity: 50 %
